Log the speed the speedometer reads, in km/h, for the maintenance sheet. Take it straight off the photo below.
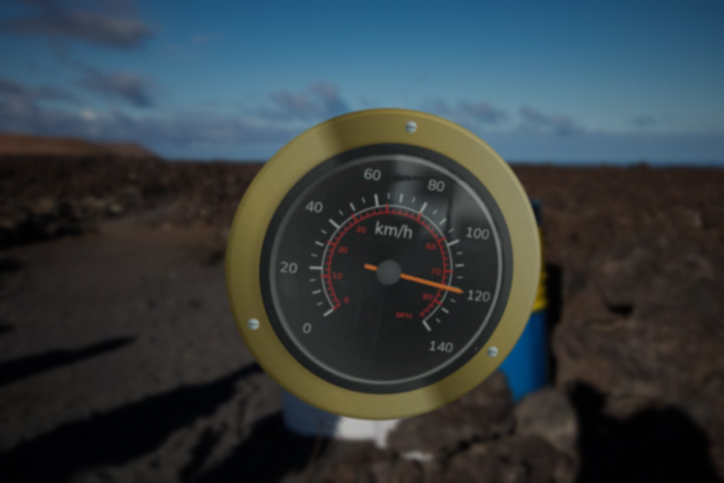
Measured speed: 120 km/h
